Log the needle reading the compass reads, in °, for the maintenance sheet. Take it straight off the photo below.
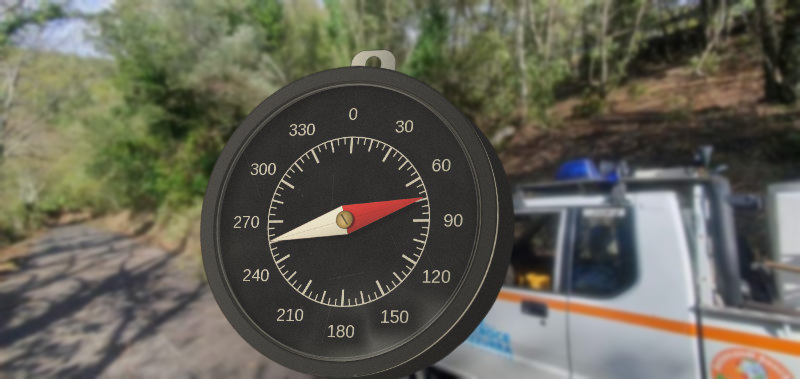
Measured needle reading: 75 °
